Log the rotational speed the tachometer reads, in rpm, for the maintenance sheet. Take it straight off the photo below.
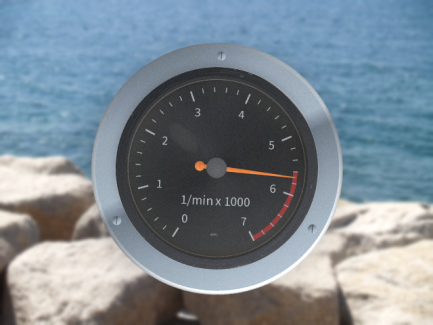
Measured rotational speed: 5700 rpm
